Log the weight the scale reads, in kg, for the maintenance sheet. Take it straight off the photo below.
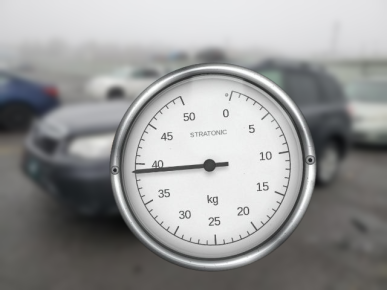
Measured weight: 39 kg
